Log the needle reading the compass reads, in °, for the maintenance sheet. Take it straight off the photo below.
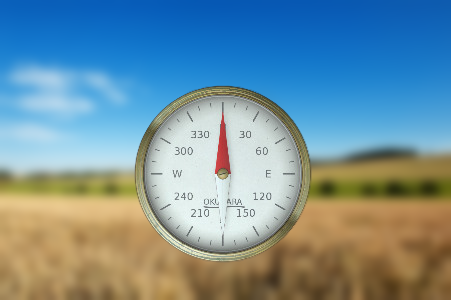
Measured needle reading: 0 °
